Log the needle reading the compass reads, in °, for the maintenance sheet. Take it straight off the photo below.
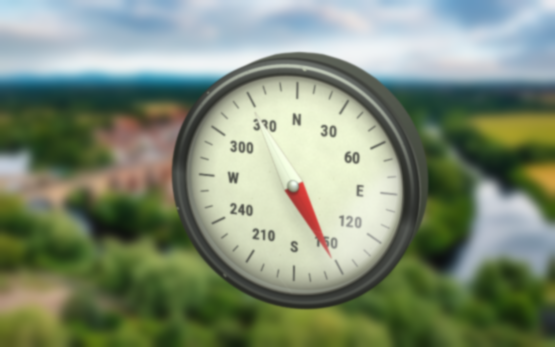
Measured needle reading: 150 °
